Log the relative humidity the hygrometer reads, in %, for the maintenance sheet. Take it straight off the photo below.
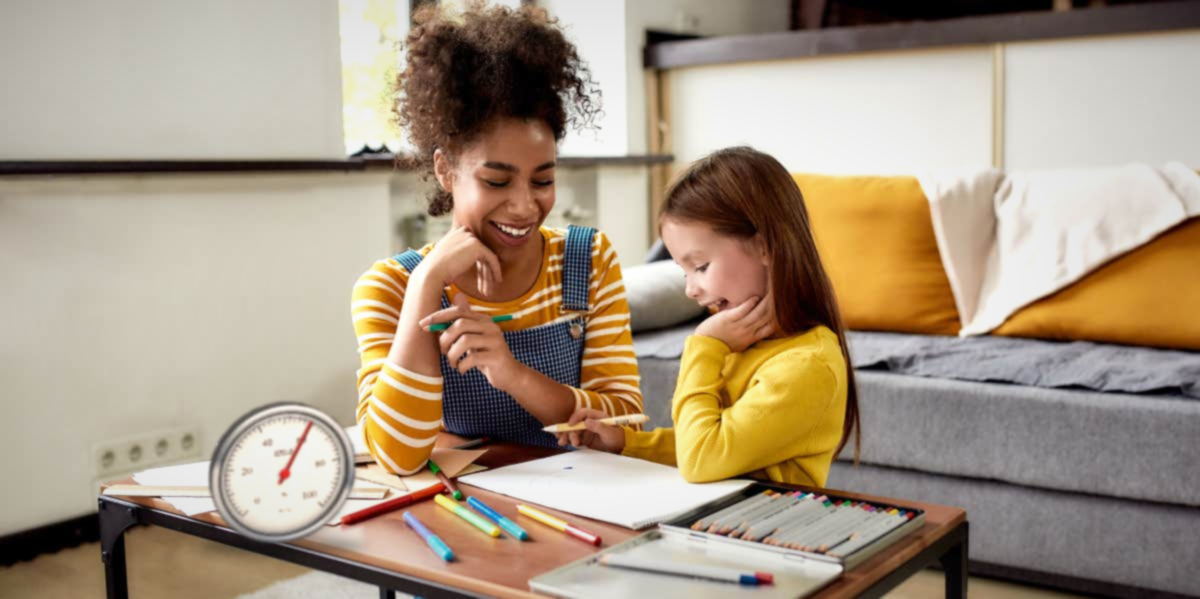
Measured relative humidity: 60 %
